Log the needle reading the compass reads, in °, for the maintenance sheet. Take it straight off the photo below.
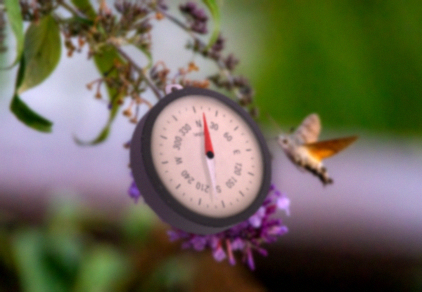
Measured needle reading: 10 °
